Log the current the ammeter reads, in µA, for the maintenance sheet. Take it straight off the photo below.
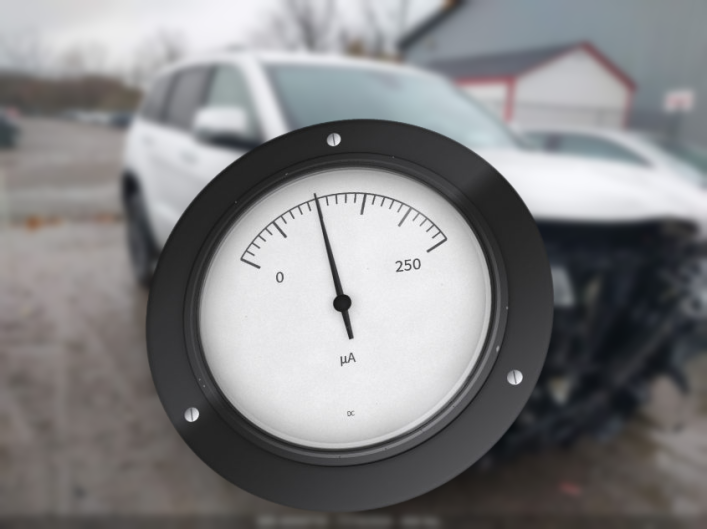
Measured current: 100 µA
